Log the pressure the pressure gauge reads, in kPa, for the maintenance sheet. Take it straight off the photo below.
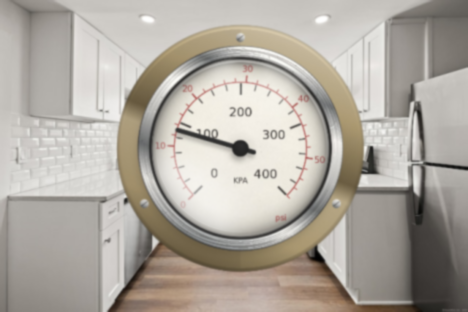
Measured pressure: 90 kPa
